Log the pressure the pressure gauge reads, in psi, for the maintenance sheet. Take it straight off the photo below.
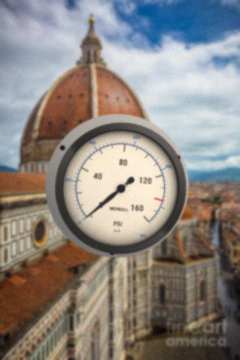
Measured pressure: 0 psi
